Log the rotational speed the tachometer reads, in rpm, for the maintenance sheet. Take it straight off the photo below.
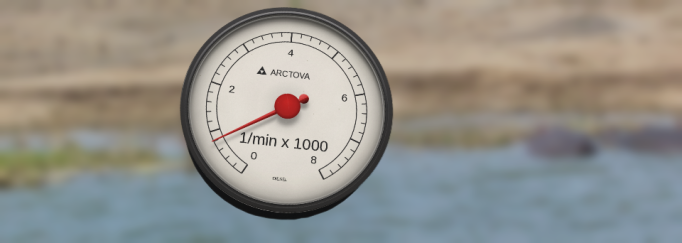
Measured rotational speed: 800 rpm
